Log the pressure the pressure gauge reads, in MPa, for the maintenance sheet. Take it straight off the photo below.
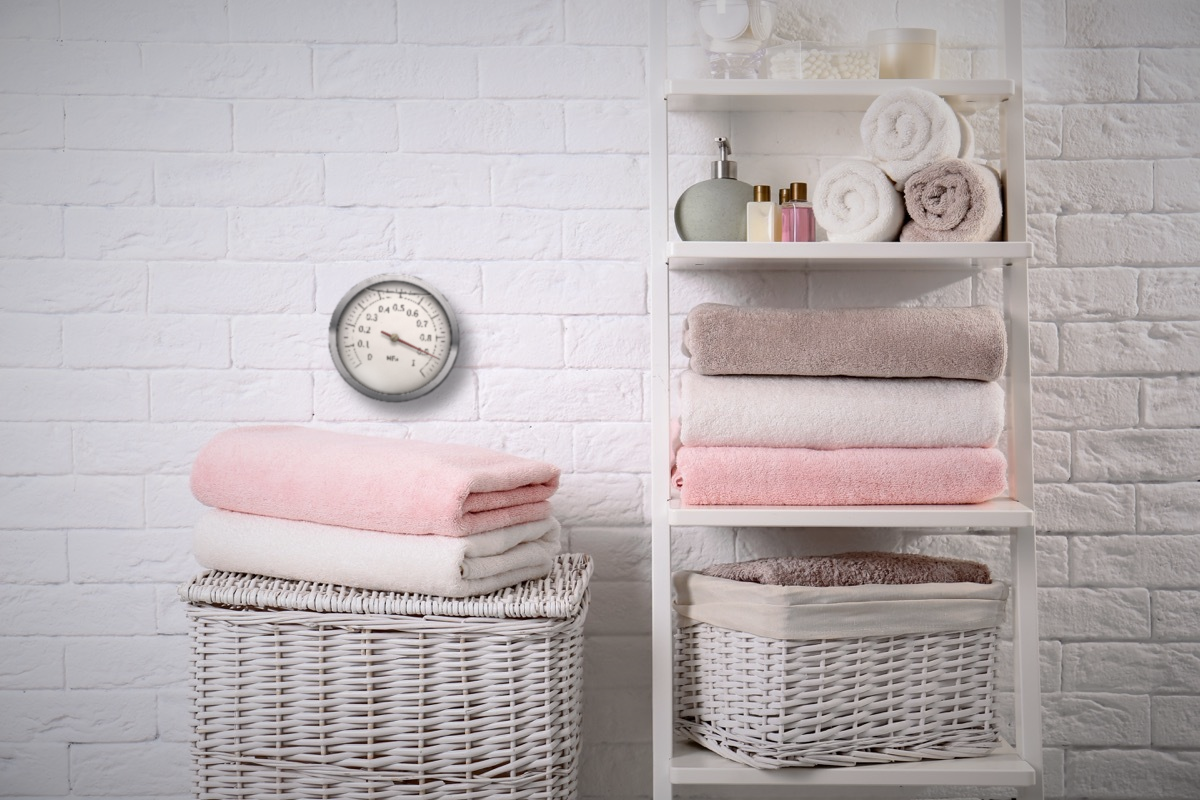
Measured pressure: 0.9 MPa
